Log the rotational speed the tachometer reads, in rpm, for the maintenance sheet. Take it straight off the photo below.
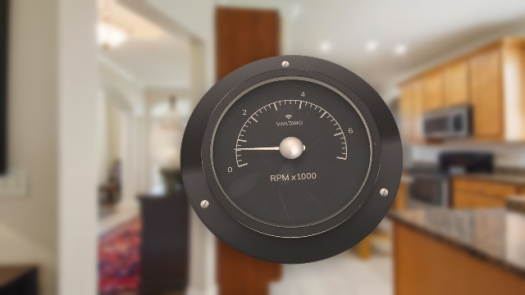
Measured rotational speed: 600 rpm
